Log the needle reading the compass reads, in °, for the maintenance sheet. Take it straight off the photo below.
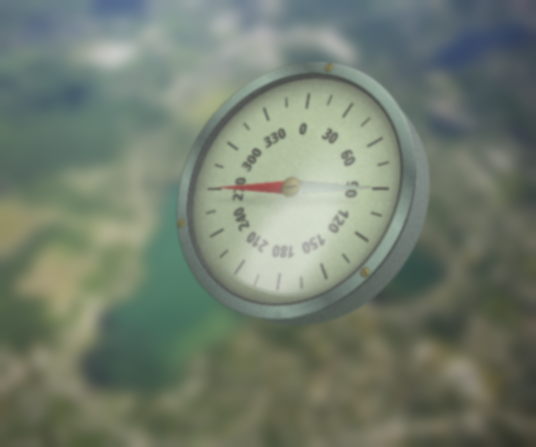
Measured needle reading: 270 °
